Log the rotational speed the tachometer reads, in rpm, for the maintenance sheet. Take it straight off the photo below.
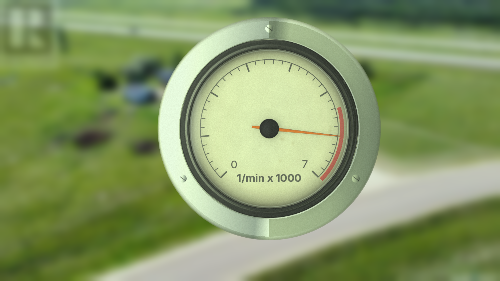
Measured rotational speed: 6000 rpm
